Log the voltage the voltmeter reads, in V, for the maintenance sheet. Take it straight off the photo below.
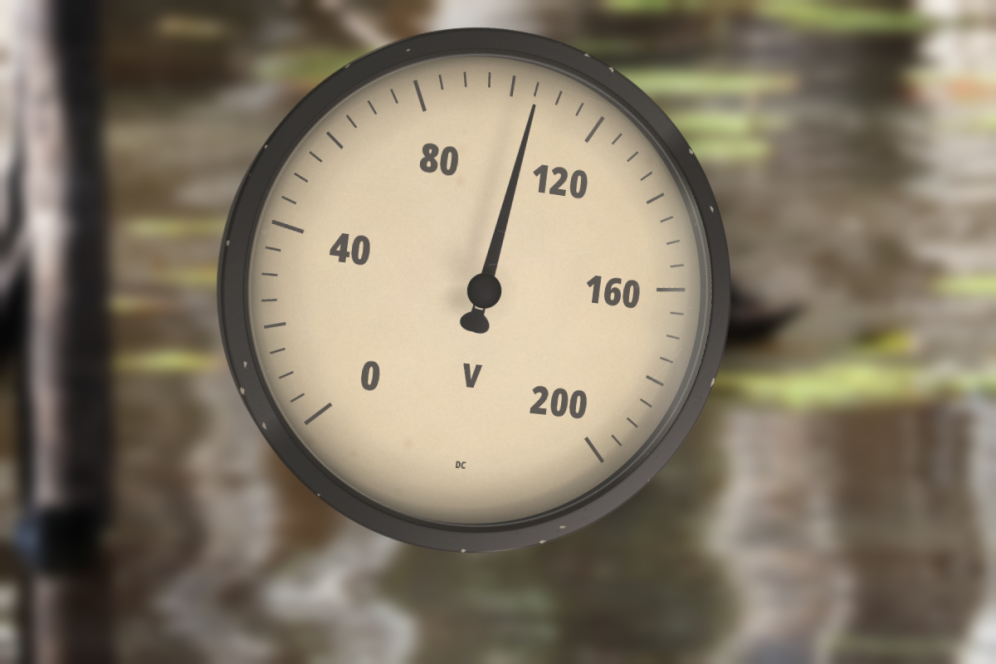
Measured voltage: 105 V
